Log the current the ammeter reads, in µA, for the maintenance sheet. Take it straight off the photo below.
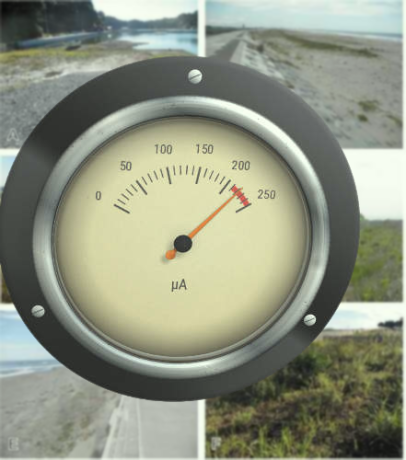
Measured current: 220 µA
